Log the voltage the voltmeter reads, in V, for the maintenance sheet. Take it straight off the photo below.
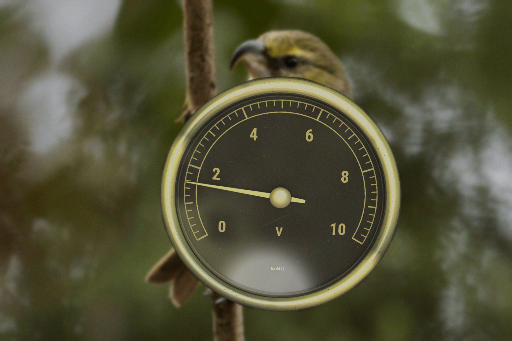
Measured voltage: 1.6 V
